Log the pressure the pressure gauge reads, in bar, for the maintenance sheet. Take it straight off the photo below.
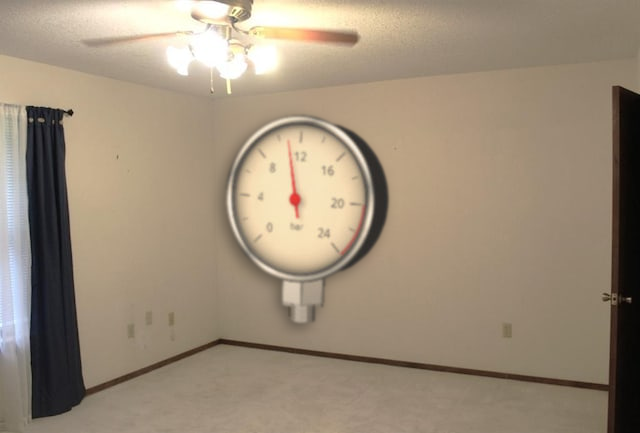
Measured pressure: 11 bar
